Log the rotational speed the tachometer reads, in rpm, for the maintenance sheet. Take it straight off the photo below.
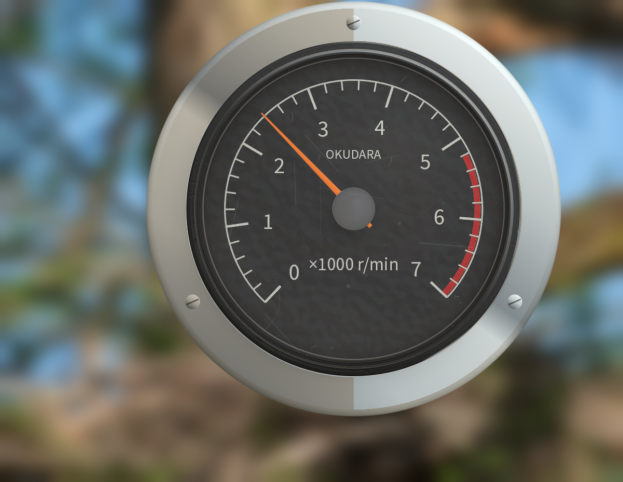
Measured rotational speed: 2400 rpm
